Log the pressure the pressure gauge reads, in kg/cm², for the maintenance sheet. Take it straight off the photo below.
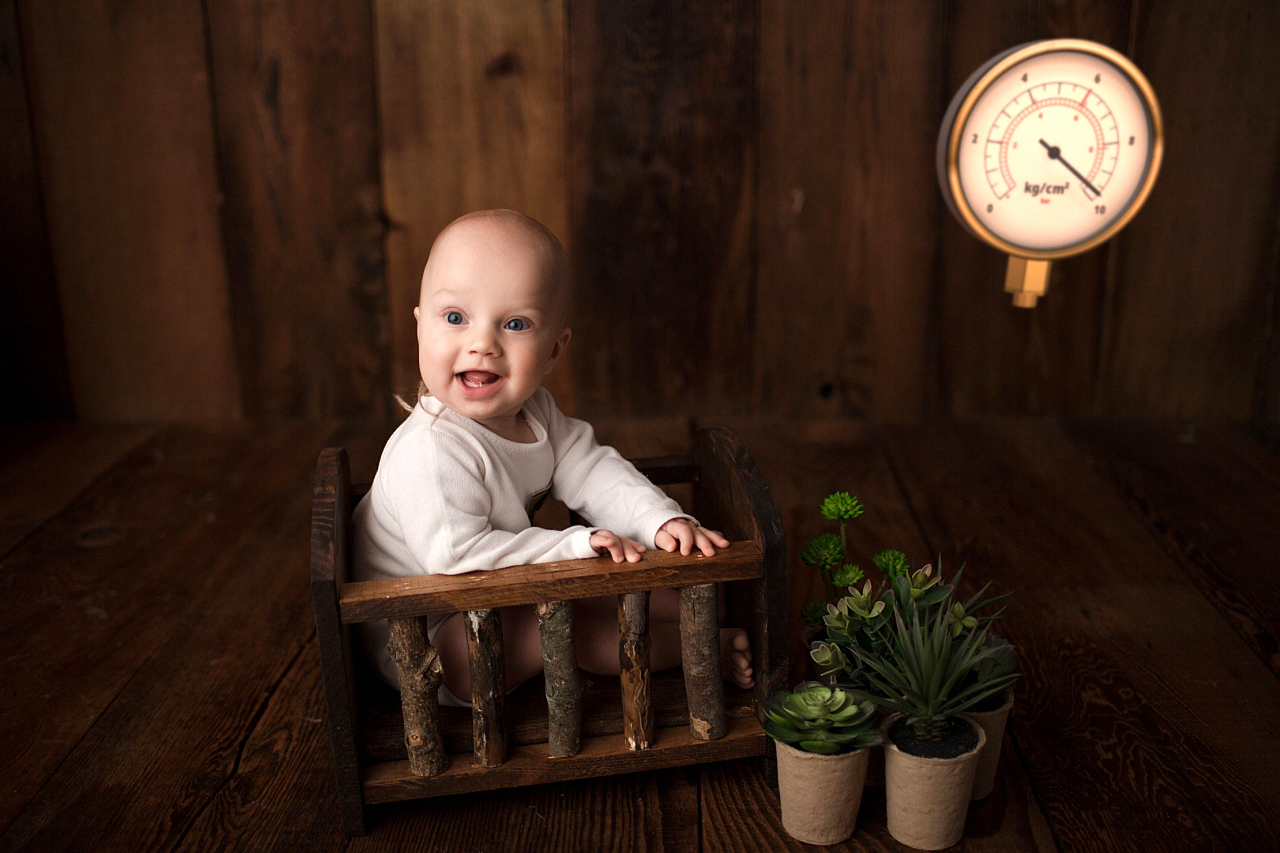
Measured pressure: 9.75 kg/cm²
